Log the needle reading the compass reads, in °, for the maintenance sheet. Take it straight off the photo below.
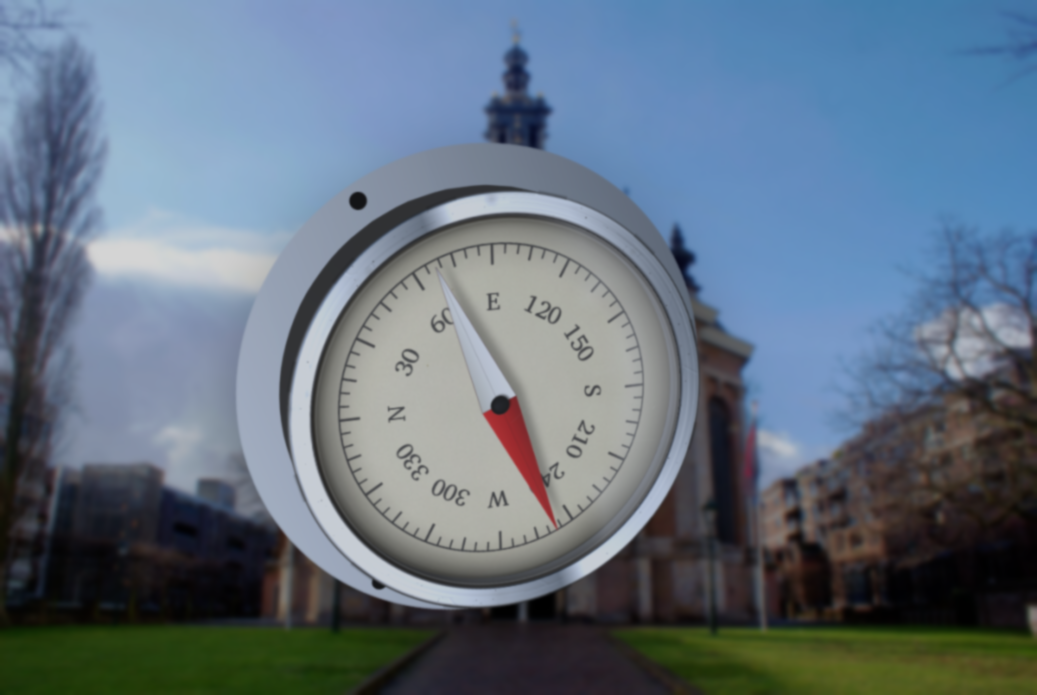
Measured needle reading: 247.5 °
